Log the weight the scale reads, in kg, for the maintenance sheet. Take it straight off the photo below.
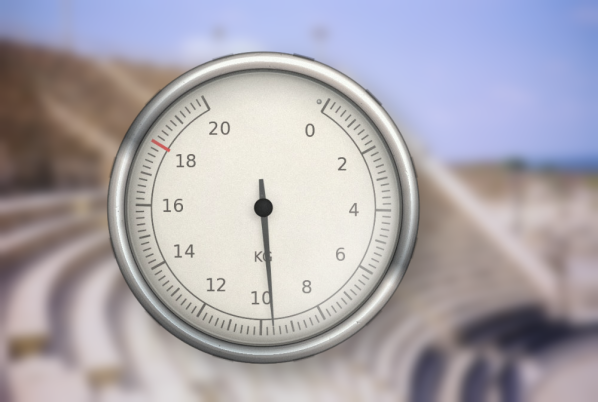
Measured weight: 9.6 kg
